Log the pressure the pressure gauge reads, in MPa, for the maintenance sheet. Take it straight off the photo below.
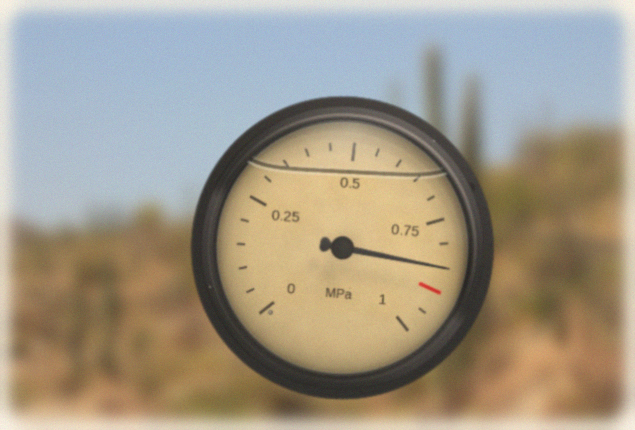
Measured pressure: 0.85 MPa
